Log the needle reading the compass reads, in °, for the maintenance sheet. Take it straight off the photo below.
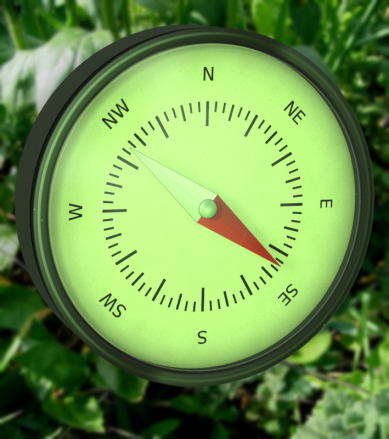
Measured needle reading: 127.5 °
